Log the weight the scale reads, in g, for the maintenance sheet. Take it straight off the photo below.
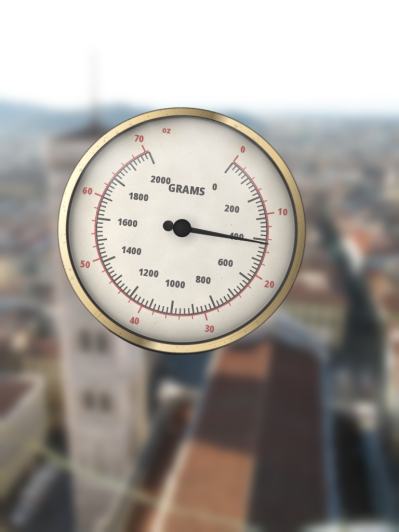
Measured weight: 420 g
